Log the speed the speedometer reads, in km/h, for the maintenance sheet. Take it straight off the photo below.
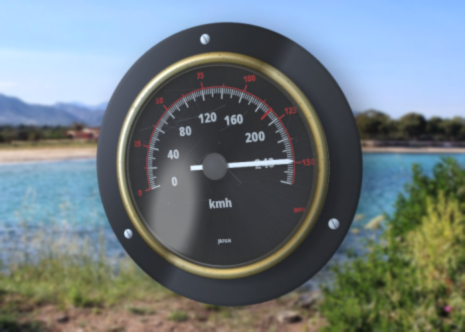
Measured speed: 240 km/h
